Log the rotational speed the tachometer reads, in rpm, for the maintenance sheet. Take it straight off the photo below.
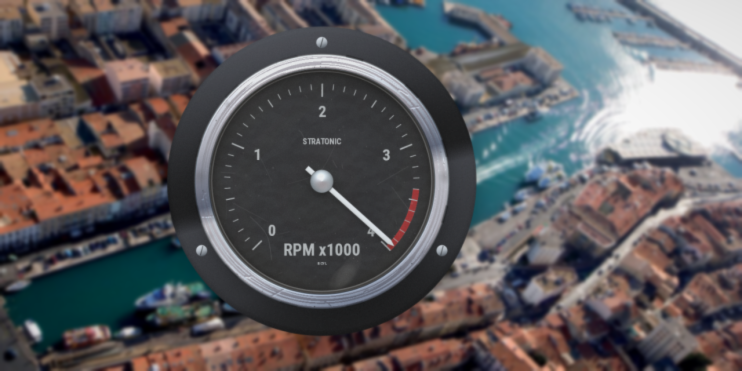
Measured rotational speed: 3950 rpm
